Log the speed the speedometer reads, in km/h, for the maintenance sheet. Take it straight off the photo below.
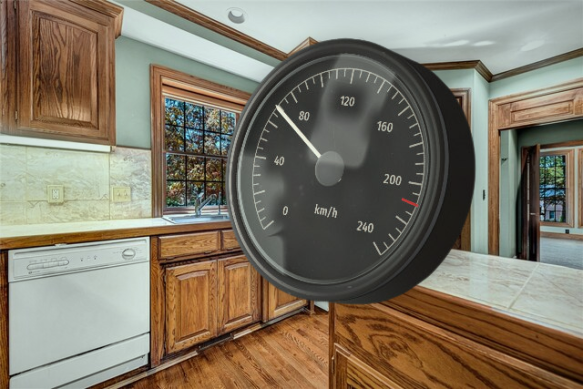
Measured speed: 70 km/h
